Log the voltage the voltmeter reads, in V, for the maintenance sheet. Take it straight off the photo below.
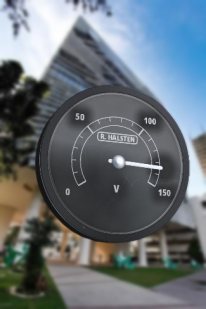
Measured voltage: 135 V
